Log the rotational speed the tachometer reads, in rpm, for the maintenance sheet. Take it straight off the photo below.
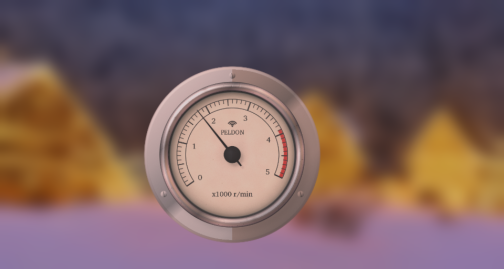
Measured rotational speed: 1800 rpm
